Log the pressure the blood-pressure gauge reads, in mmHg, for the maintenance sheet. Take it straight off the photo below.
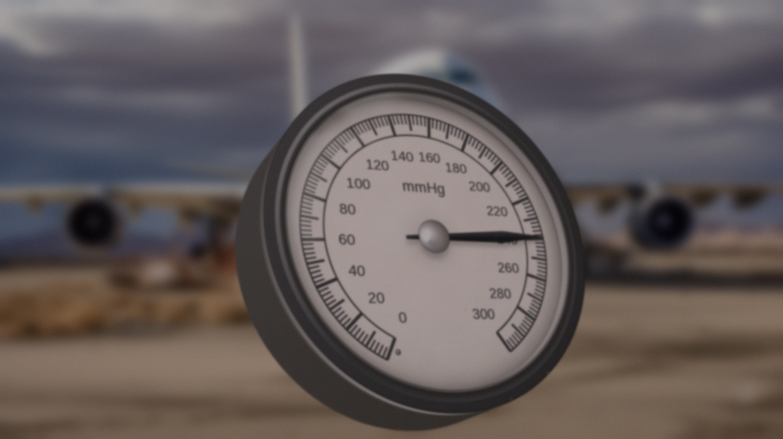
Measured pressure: 240 mmHg
